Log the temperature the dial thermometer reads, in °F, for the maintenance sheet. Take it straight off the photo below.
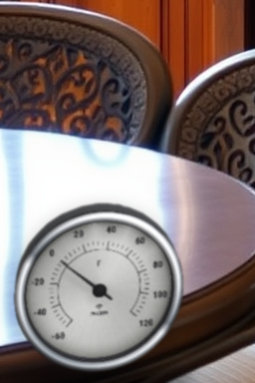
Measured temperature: 0 °F
